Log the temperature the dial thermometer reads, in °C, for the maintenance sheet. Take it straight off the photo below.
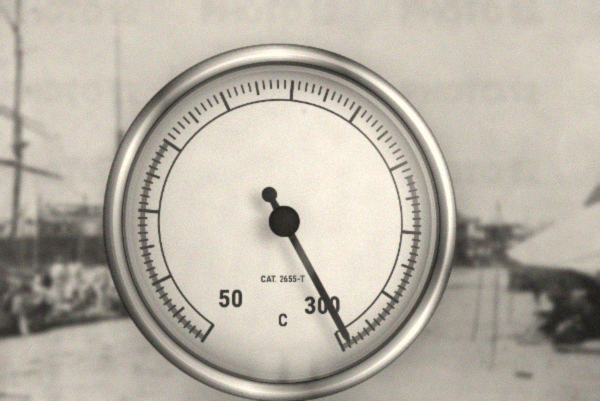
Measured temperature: 297.5 °C
